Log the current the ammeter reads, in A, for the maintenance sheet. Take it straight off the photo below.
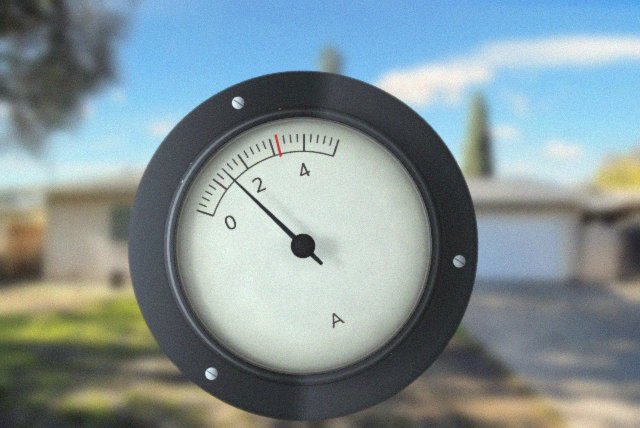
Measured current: 1.4 A
